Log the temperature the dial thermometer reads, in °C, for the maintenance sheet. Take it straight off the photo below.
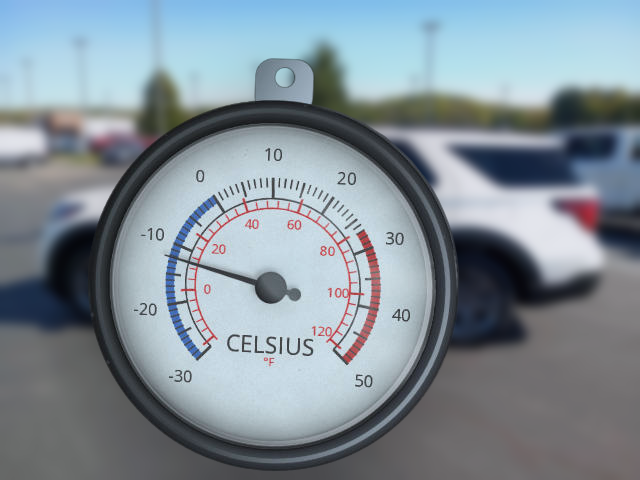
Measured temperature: -12 °C
